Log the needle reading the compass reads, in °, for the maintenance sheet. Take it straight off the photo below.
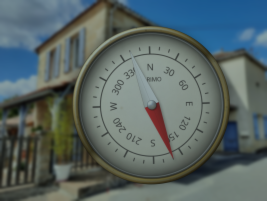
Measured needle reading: 160 °
